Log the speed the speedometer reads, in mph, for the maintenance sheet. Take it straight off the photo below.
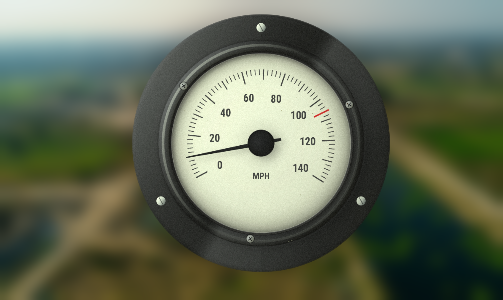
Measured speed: 10 mph
